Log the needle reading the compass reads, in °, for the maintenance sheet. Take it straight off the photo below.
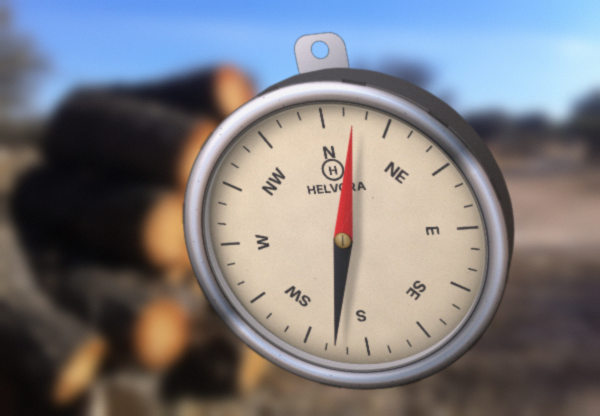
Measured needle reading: 15 °
